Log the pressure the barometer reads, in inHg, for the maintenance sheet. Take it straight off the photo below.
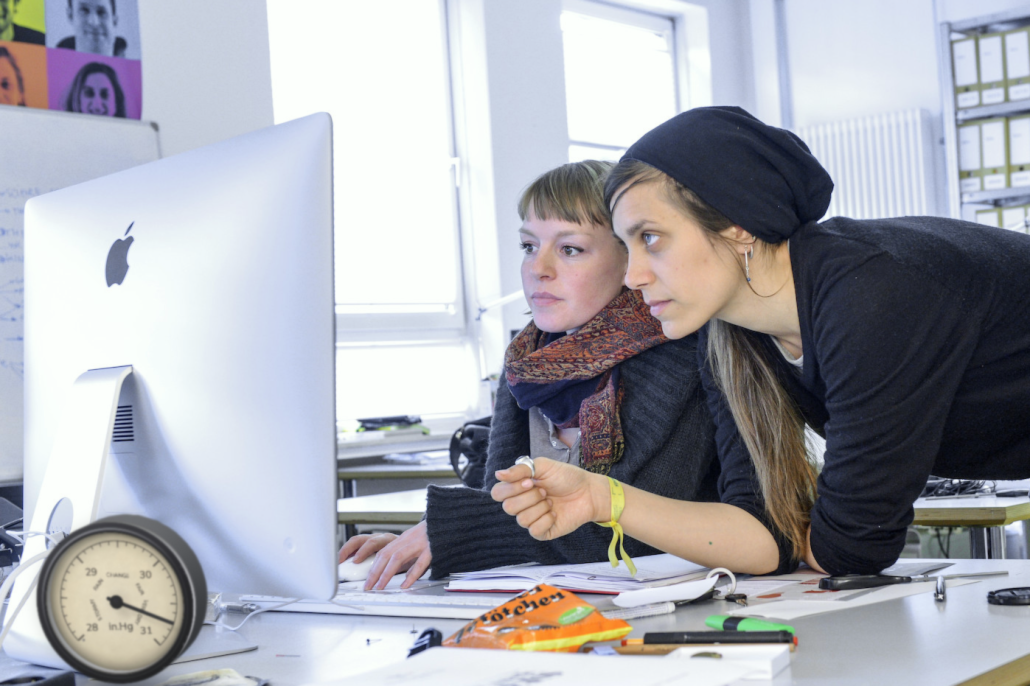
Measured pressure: 30.7 inHg
